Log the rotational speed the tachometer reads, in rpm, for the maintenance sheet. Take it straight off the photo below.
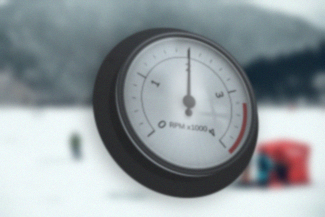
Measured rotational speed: 2000 rpm
